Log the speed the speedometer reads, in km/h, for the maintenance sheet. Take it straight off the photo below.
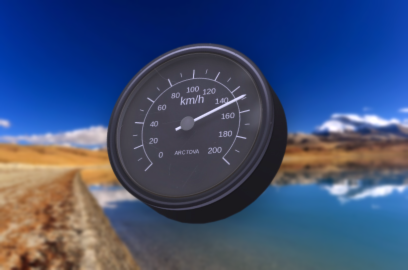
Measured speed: 150 km/h
